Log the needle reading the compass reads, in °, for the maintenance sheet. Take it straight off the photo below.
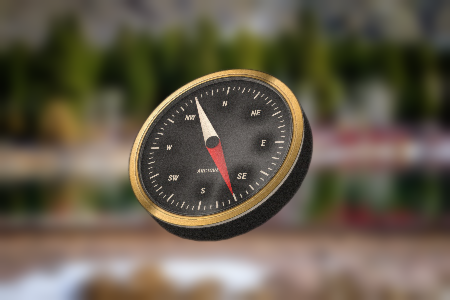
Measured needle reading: 150 °
